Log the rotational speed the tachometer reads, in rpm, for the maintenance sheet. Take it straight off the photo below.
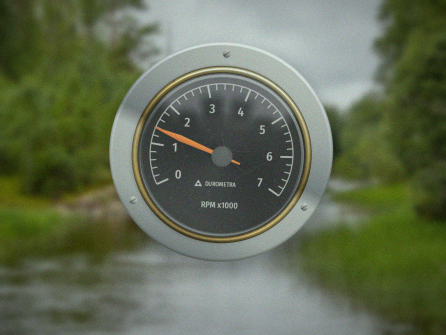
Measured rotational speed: 1400 rpm
